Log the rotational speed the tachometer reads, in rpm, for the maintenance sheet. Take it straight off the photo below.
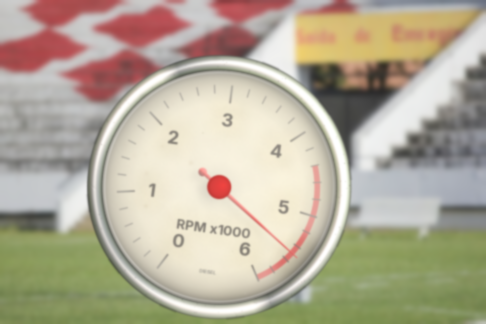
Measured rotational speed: 5500 rpm
